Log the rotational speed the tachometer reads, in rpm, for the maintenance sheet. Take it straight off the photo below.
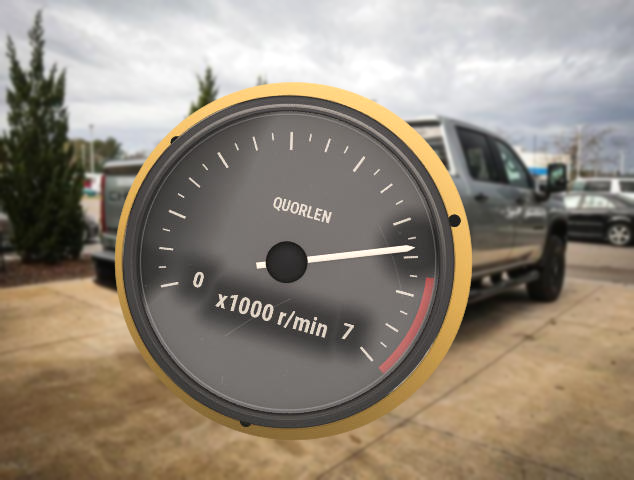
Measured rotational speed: 5375 rpm
